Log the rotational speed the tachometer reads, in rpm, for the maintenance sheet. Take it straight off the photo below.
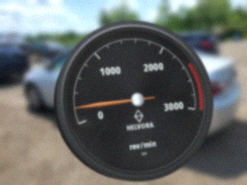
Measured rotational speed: 200 rpm
